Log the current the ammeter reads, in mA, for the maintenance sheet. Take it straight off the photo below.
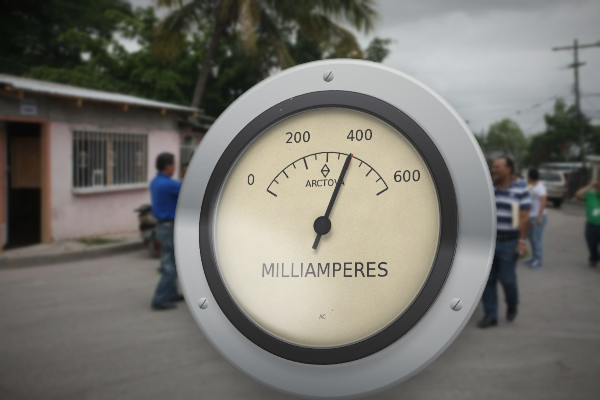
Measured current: 400 mA
